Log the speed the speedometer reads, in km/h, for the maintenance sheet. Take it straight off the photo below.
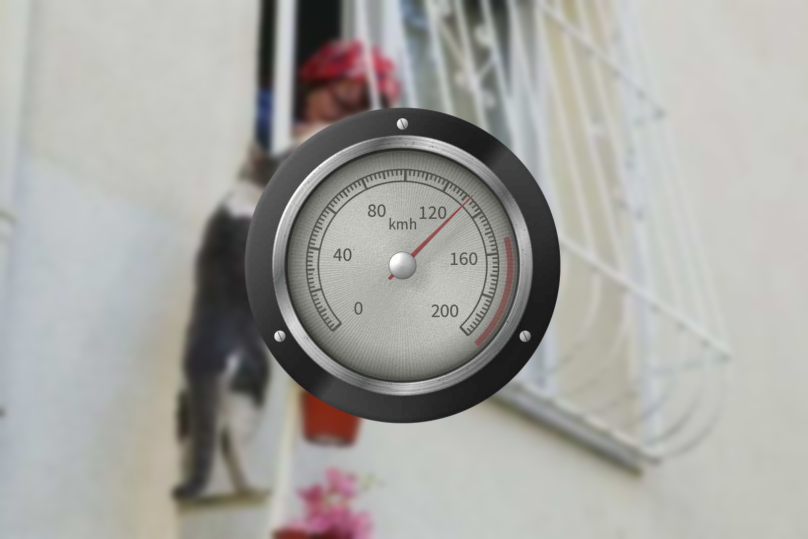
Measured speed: 132 km/h
